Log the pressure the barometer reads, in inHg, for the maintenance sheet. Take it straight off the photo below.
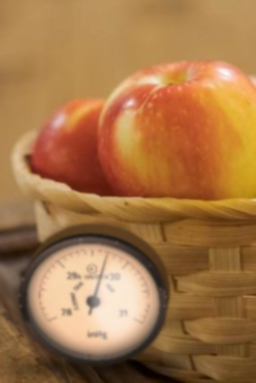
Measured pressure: 29.7 inHg
